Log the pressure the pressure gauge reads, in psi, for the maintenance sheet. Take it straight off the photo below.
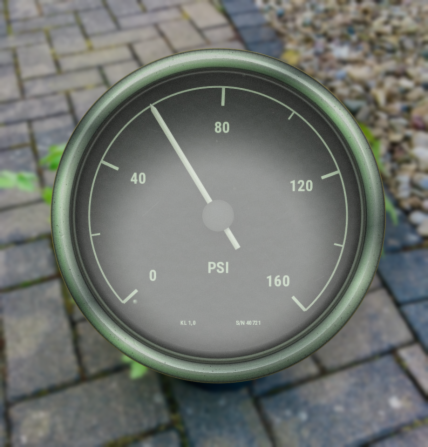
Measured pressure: 60 psi
